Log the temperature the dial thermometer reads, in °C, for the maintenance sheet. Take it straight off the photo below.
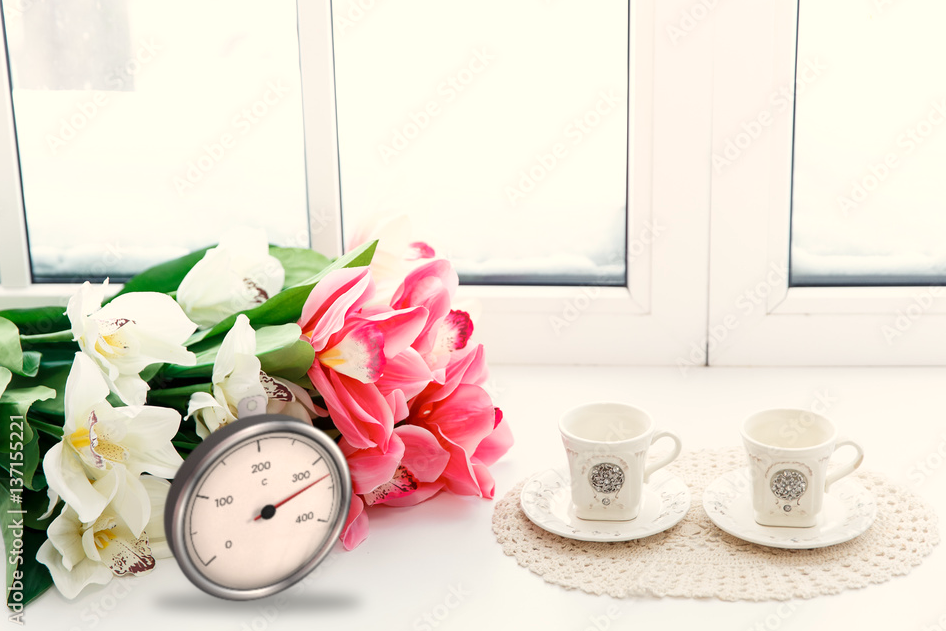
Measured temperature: 325 °C
